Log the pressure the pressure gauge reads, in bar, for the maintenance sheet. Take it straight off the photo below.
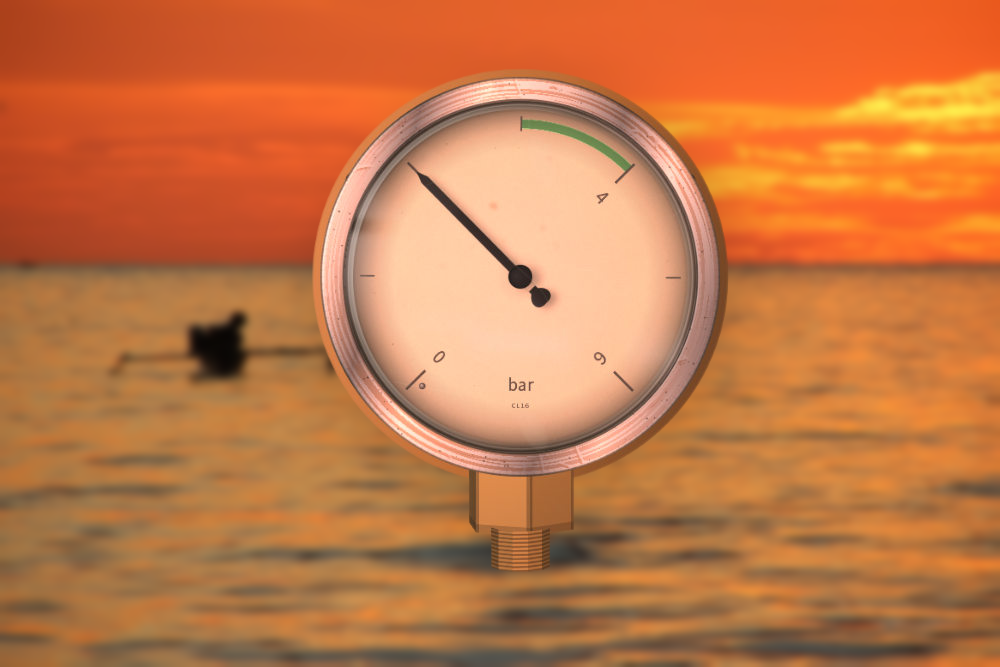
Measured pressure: 2 bar
